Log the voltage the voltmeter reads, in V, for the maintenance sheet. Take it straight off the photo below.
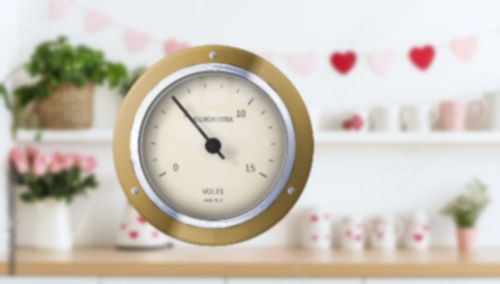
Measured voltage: 5 V
